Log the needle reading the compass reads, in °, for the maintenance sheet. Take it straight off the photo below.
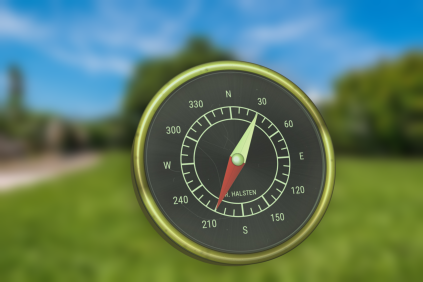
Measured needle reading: 210 °
